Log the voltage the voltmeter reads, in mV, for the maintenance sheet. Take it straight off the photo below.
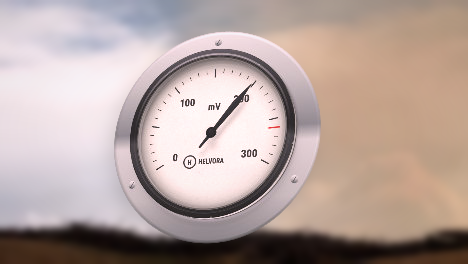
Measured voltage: 200 mV
